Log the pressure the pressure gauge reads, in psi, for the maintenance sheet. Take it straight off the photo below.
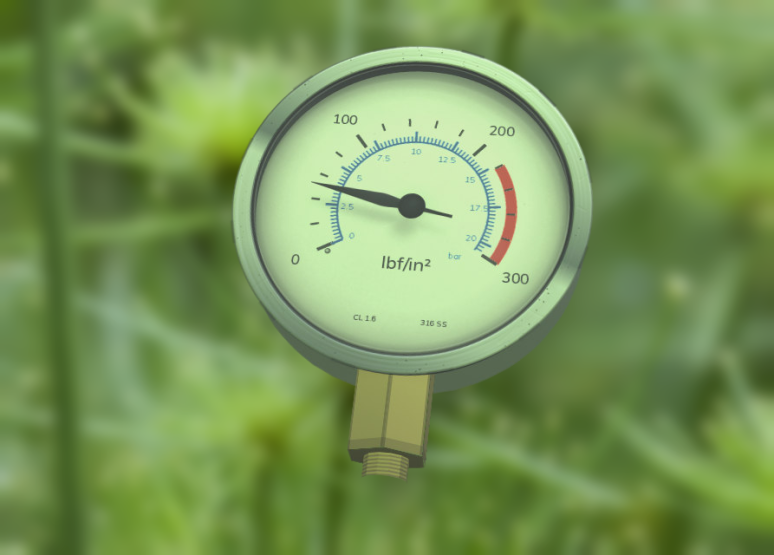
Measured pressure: 50 psi
